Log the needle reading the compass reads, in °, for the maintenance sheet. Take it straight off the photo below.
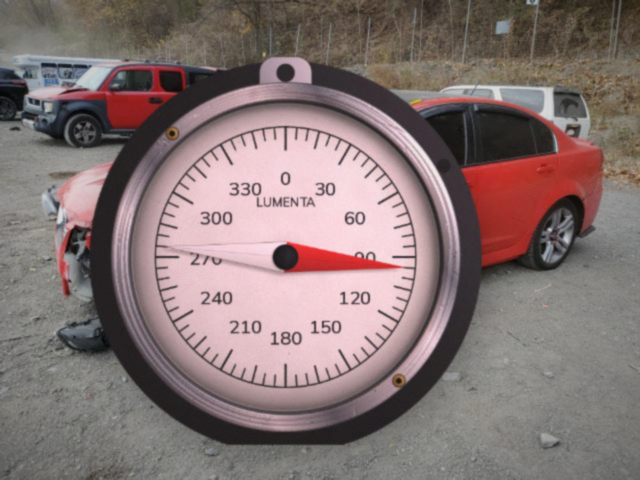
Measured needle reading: 95 °
